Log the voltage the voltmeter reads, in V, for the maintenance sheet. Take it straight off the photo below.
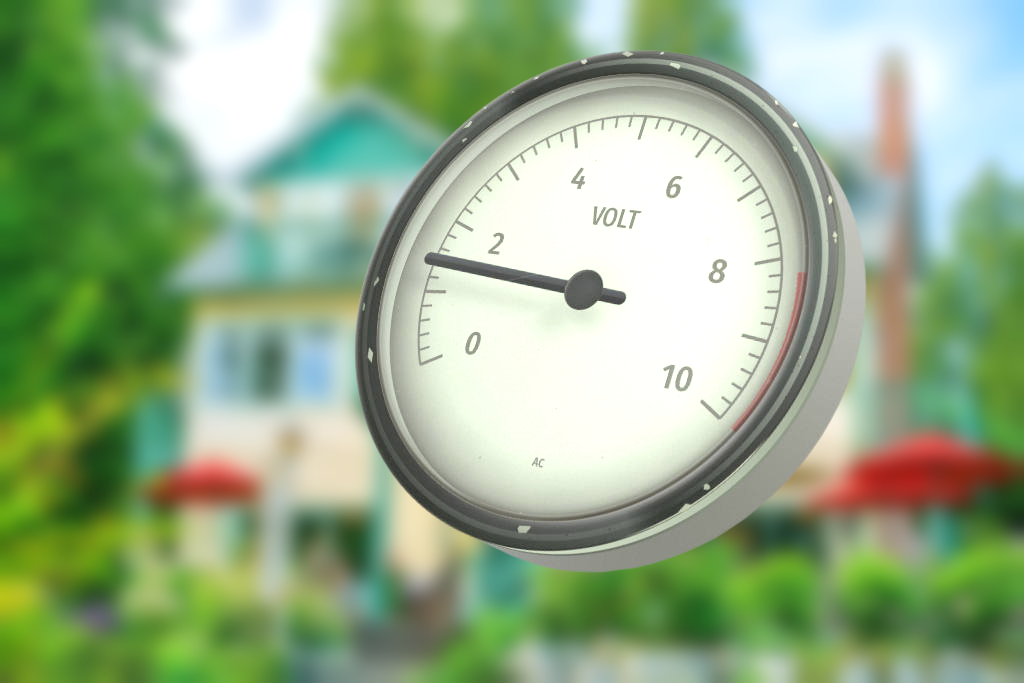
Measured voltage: 1.4 V
